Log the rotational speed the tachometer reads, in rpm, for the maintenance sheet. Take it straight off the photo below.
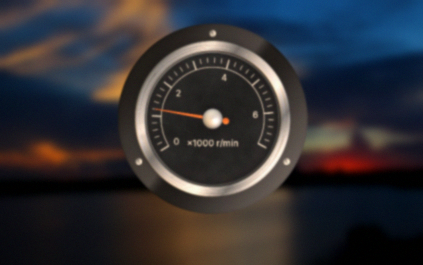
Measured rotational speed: 1200 rpm
